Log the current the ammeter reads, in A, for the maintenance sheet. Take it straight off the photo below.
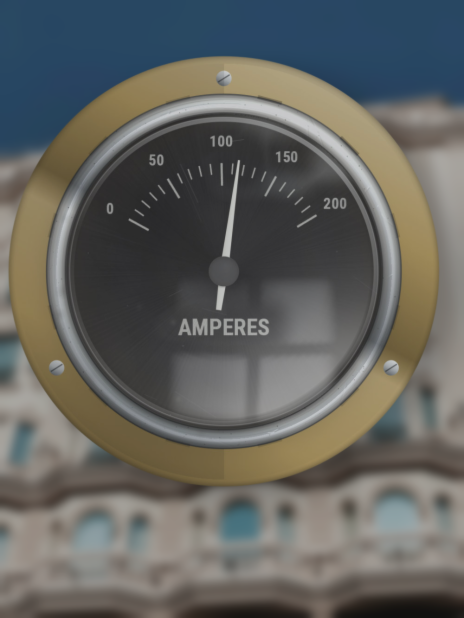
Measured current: 115 A
